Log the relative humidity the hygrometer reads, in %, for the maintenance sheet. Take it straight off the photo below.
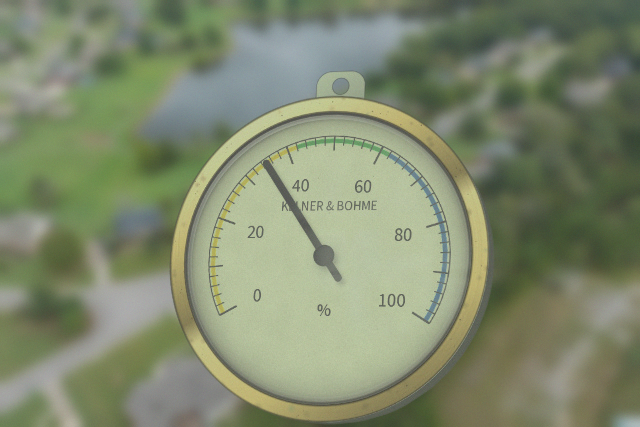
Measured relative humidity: 35 %
